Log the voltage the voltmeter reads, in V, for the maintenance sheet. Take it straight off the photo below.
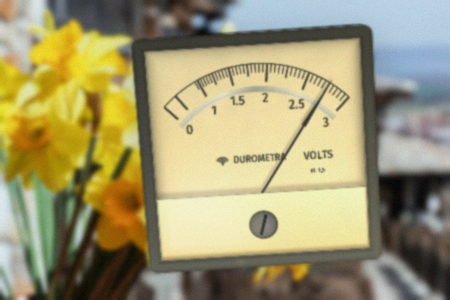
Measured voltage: 2.75 V
